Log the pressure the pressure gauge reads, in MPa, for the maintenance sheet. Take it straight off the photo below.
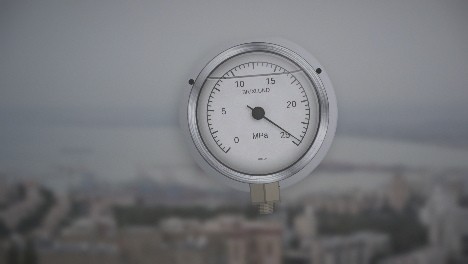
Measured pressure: 24.5 MPa
